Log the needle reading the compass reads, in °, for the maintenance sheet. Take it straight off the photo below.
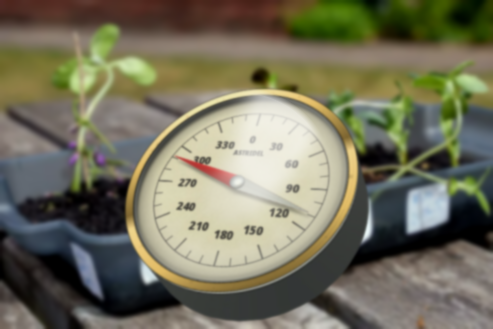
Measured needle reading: 290 °
